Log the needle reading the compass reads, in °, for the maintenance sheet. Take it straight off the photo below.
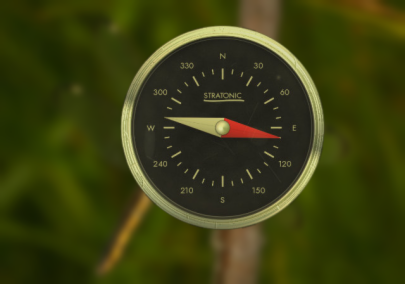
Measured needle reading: 100 °
